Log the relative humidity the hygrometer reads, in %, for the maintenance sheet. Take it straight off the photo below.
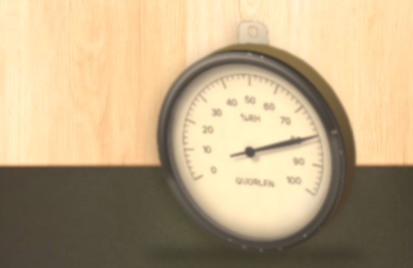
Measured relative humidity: 80 %
